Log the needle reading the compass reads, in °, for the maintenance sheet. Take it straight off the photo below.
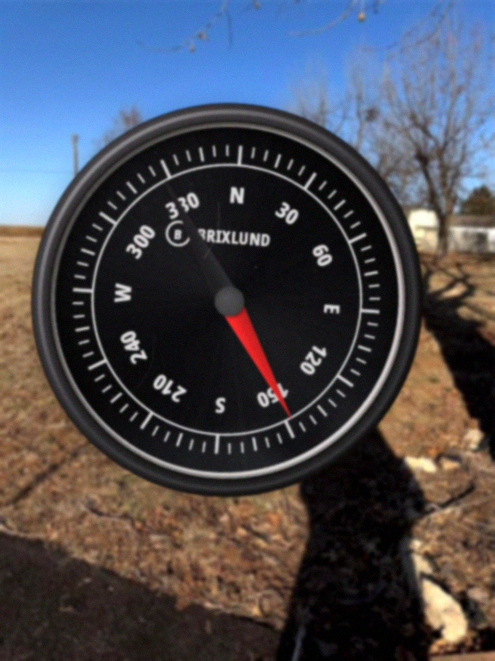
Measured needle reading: 147.5 °
